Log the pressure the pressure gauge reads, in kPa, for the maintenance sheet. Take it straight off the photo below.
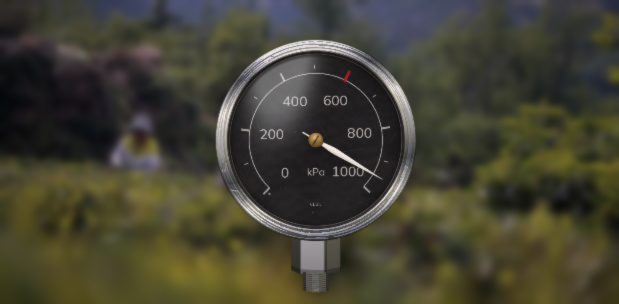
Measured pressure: 950 kPa
